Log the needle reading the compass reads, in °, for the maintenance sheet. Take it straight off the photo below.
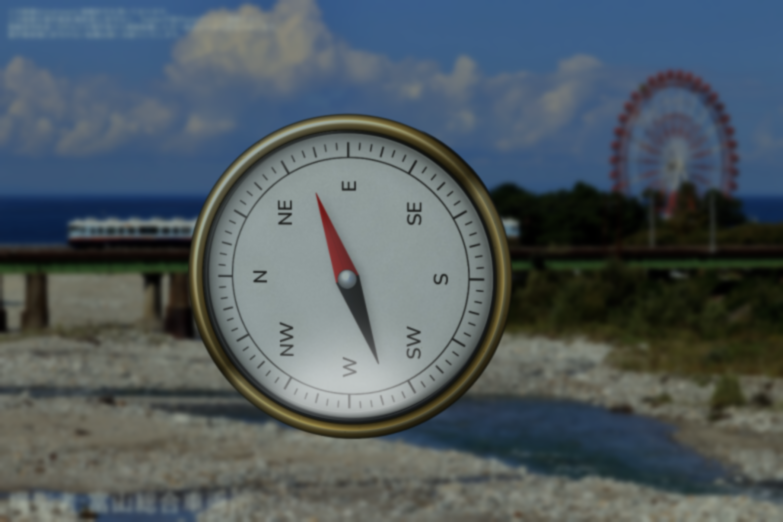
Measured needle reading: 70 °
